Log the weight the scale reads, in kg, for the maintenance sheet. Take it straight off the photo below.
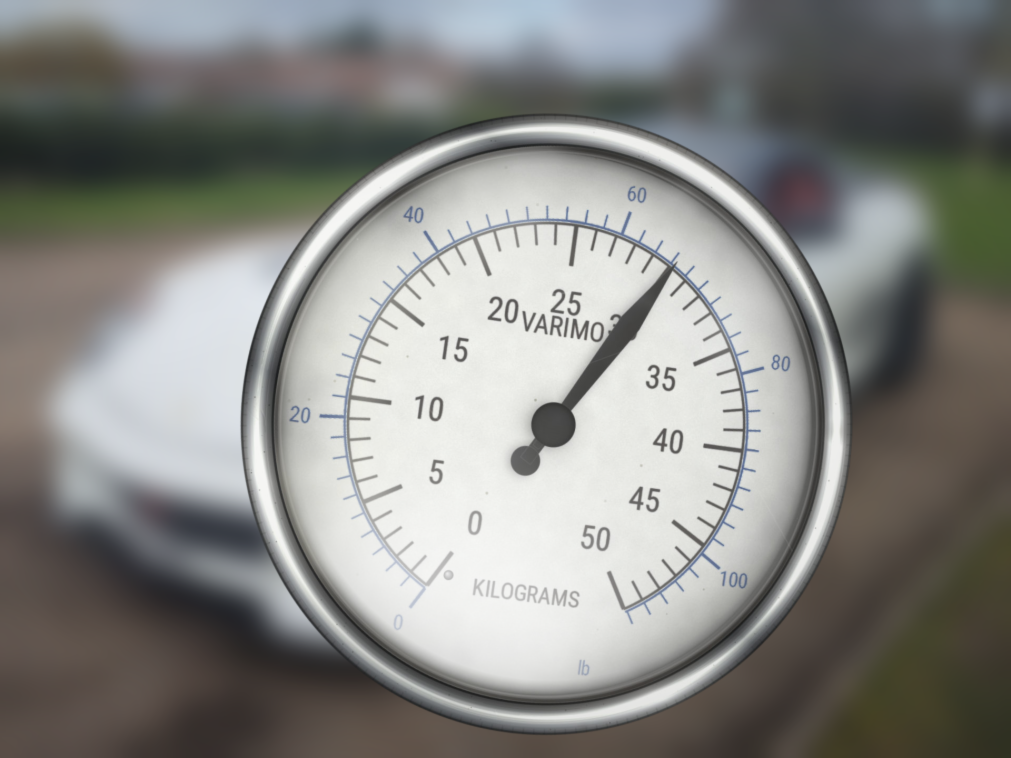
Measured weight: 30 kg
